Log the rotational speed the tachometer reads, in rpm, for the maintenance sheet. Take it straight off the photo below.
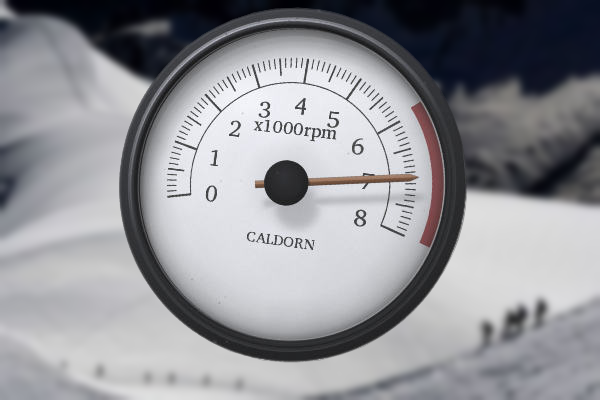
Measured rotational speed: 7000 rpm
